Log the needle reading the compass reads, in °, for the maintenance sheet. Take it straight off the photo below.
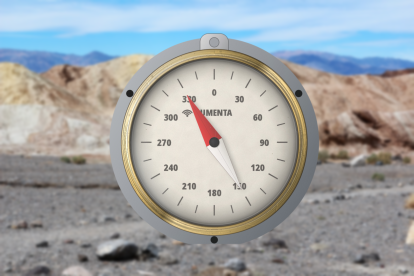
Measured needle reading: 330 °
